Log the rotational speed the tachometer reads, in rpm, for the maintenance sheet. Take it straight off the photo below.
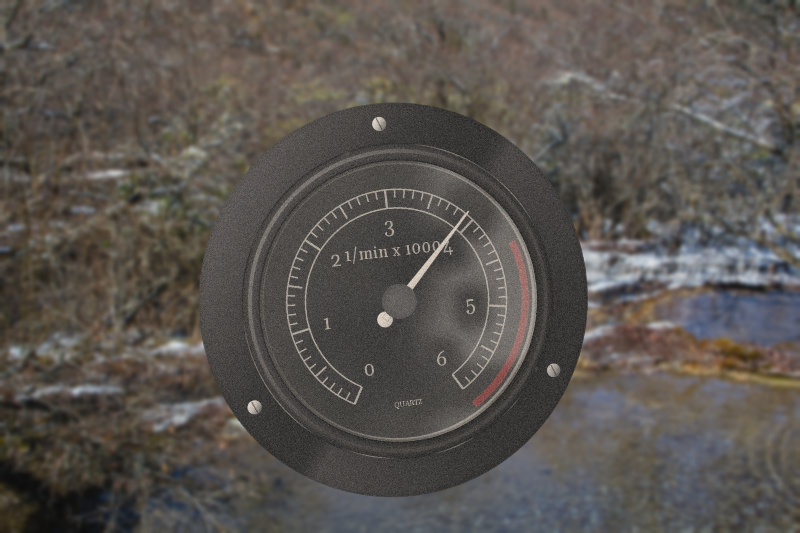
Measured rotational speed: 3900 rpm
